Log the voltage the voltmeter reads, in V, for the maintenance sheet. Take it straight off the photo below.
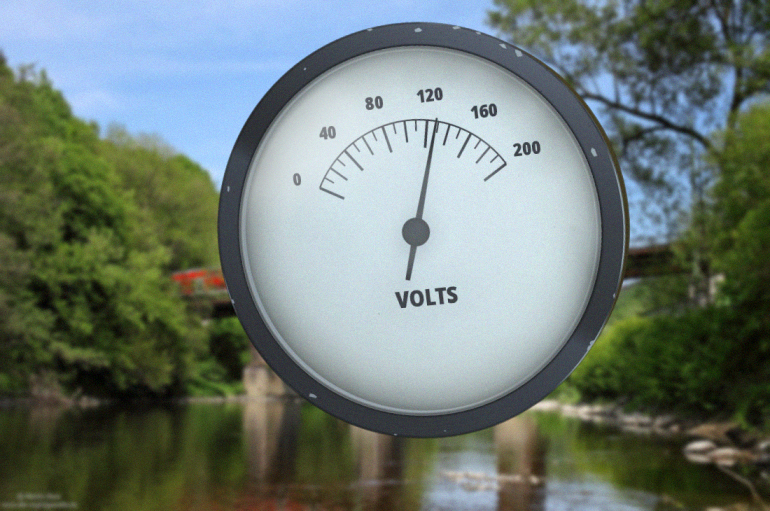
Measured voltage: 130 V
